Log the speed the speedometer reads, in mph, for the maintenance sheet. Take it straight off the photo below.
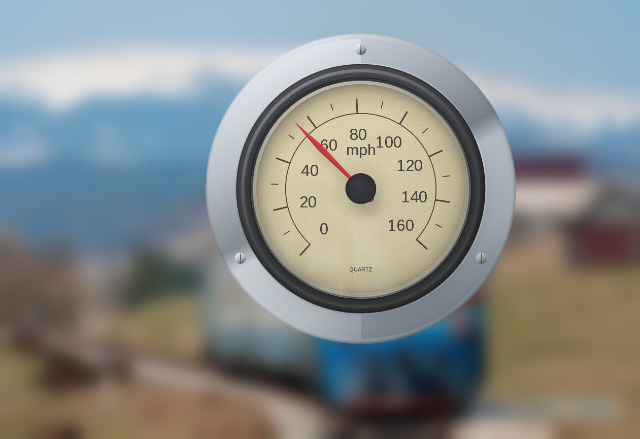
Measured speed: 55 mph
